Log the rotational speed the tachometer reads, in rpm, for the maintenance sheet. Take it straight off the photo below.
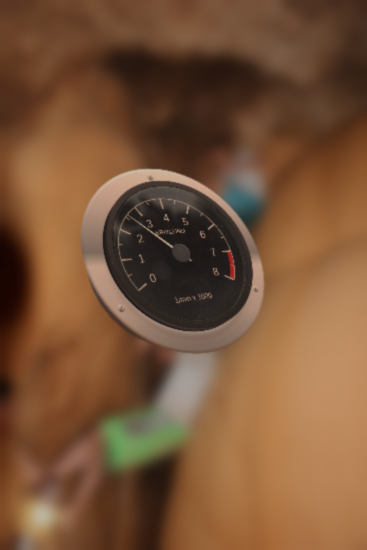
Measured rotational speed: 2500 rpm
